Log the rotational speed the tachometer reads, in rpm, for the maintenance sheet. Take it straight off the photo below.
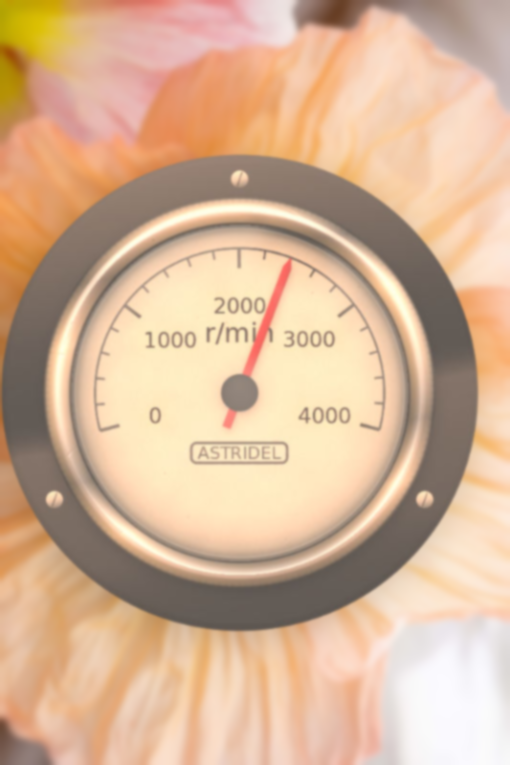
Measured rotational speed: 2400 rpm
